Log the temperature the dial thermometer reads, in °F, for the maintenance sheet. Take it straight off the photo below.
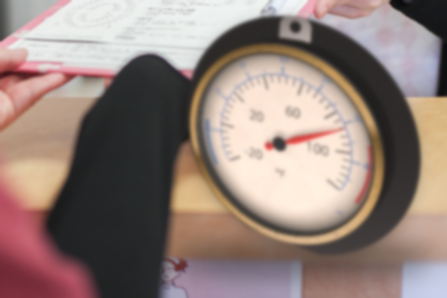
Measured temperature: 88 °F
